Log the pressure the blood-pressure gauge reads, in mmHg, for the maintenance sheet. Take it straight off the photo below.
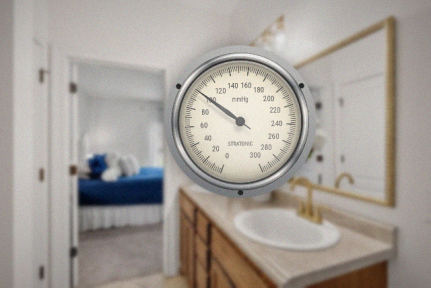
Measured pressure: 100 mmHg
